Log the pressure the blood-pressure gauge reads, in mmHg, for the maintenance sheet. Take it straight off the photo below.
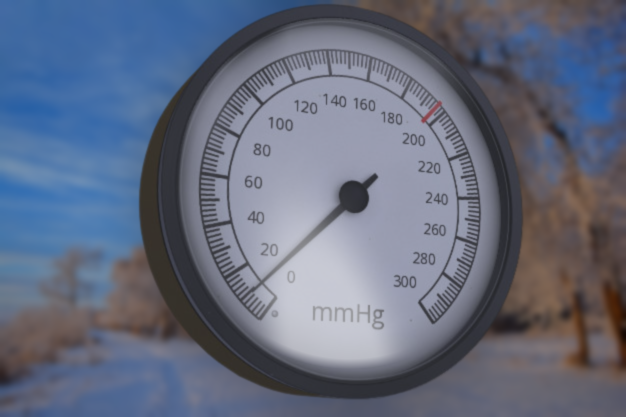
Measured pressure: 10 mmHg
